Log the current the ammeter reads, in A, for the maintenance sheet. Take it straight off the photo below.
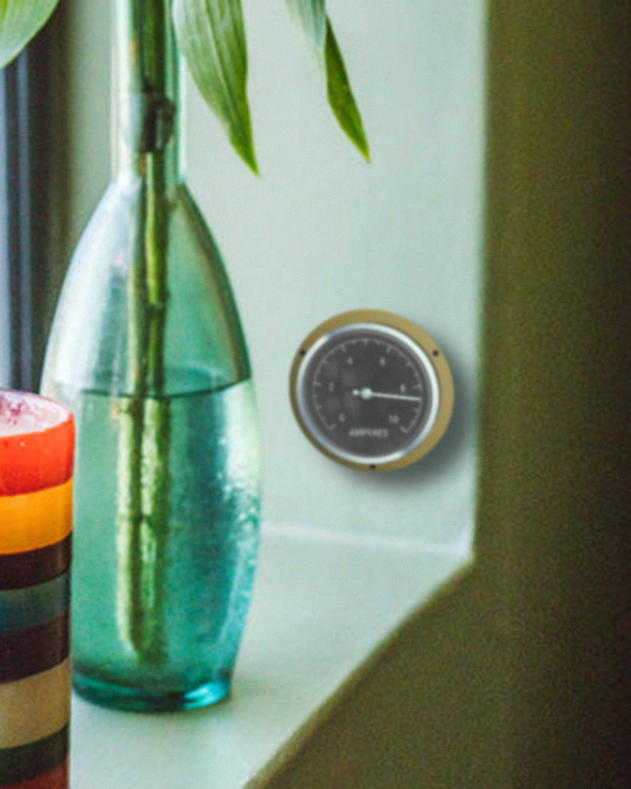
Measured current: 8.5 A
